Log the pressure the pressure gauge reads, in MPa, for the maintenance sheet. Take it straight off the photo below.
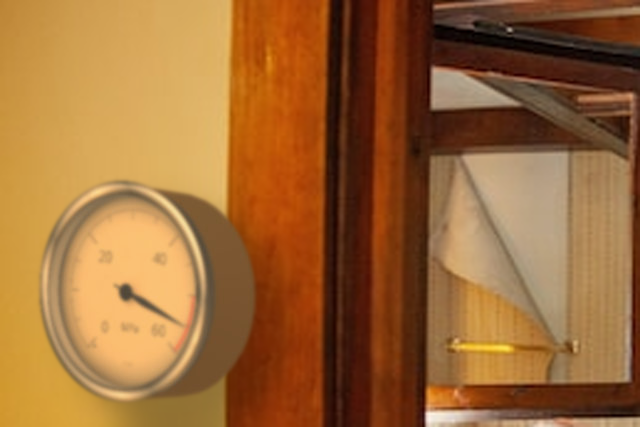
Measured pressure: 55 MPa
